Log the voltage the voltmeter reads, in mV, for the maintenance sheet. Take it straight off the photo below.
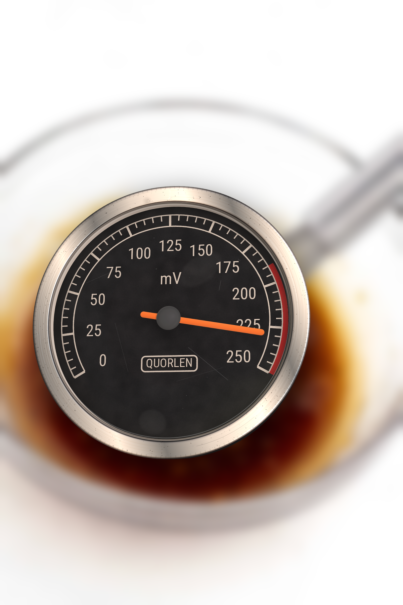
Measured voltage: 230 mV
